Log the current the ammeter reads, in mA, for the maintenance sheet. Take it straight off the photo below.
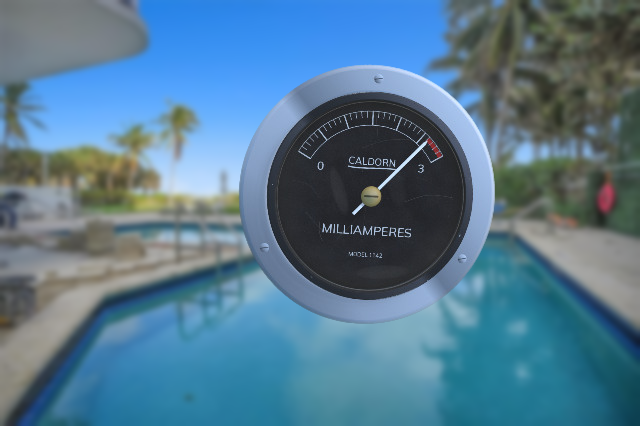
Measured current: 2.6 mA
